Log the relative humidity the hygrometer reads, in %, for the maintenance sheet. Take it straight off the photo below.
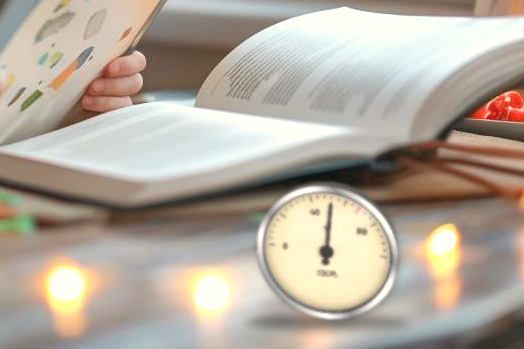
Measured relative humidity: 52 %
